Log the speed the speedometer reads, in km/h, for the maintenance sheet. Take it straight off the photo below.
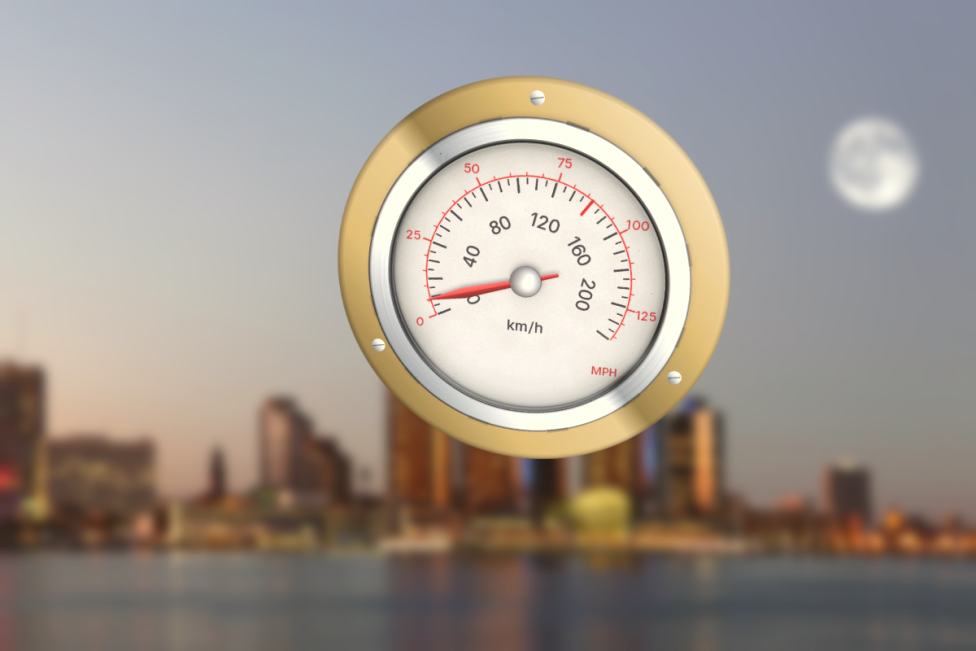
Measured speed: 10 km/h
